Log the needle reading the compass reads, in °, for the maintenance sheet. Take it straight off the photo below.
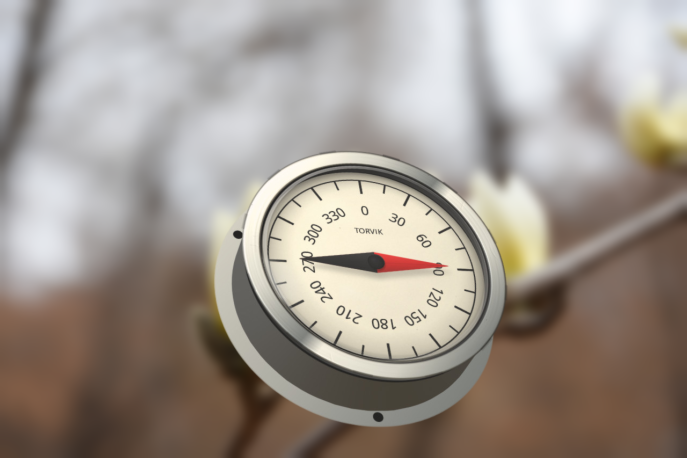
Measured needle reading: 90 °
